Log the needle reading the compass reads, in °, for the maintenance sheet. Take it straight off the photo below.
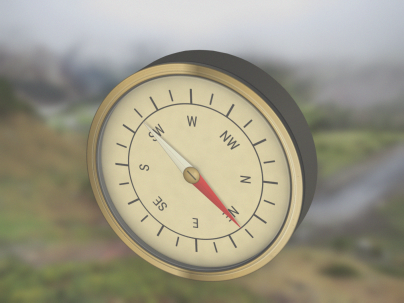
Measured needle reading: 45 °
